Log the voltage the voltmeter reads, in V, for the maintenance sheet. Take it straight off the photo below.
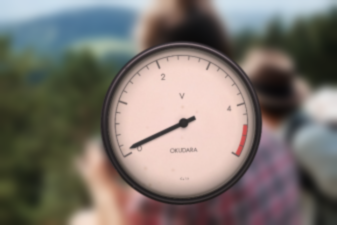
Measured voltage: 0.1 V
